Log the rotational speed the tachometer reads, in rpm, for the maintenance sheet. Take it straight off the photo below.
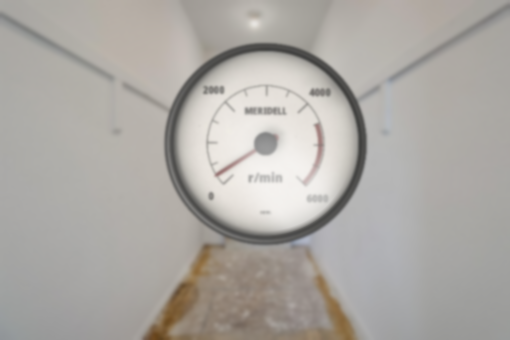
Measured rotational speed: 250 rpm
